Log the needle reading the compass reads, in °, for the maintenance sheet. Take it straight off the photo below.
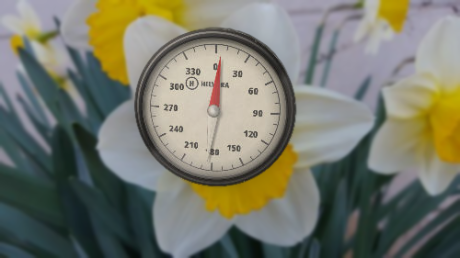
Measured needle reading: 5 °
